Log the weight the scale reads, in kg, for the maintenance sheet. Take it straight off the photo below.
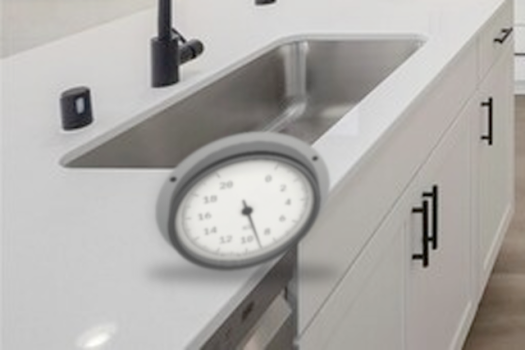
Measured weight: 9 kg
